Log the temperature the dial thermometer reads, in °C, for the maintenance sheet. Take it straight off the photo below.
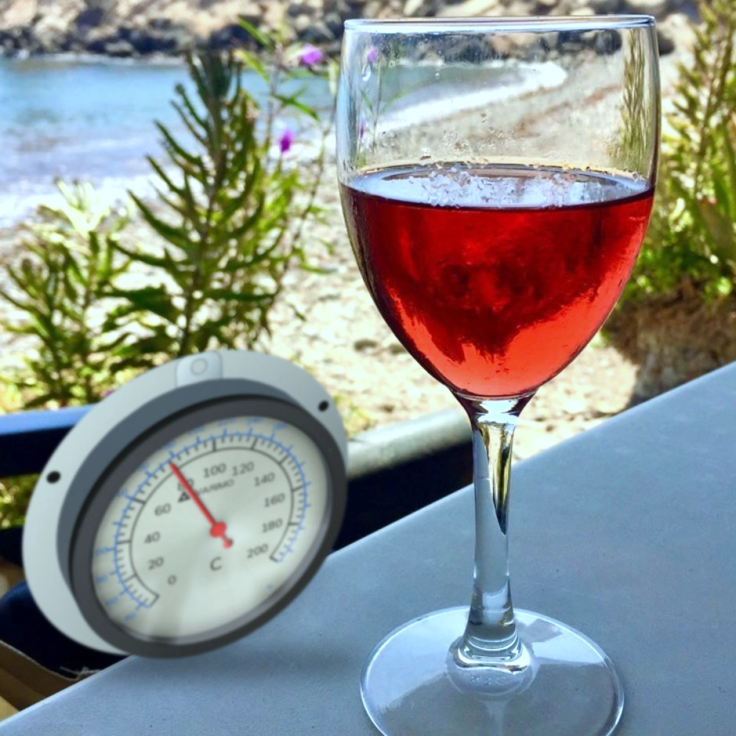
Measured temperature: 80 °C
